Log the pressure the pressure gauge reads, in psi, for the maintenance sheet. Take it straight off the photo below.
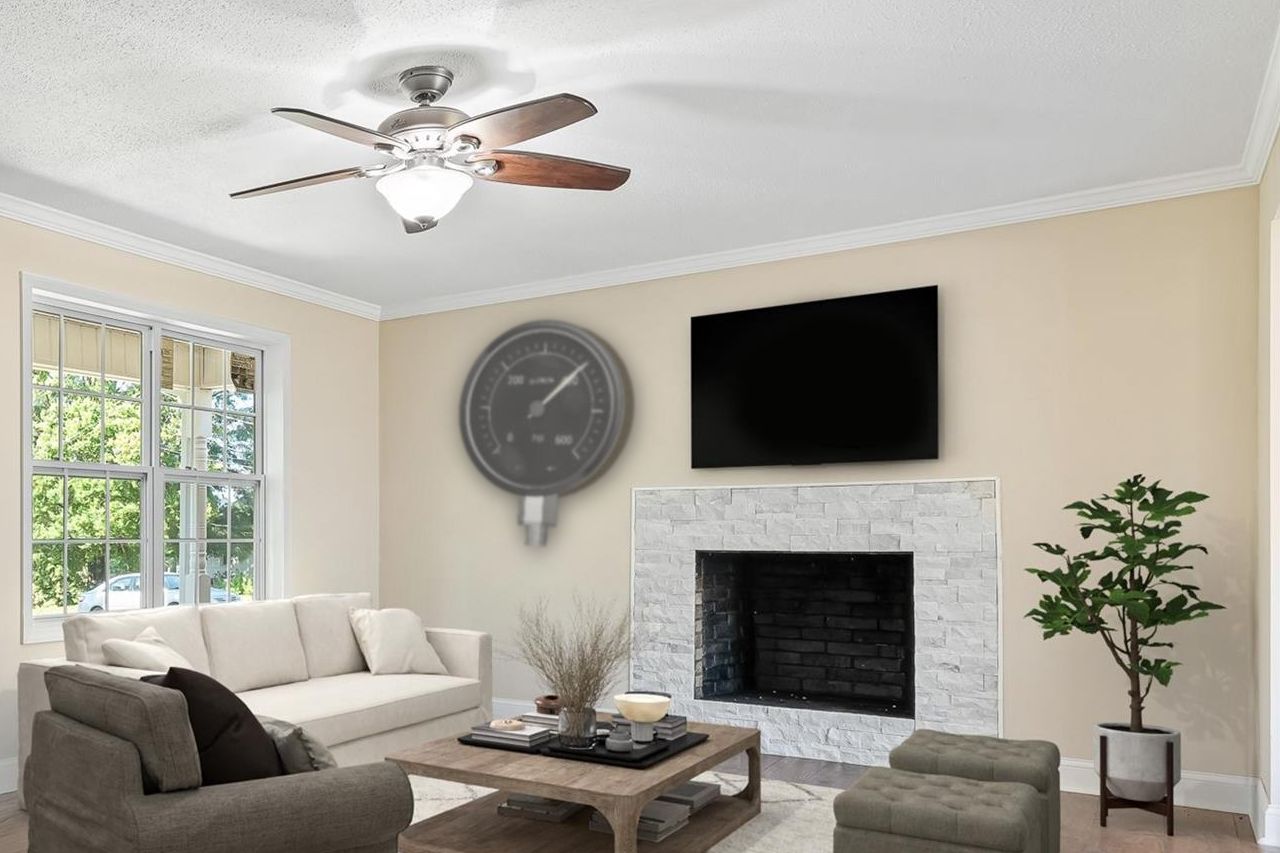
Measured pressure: 400 psi
